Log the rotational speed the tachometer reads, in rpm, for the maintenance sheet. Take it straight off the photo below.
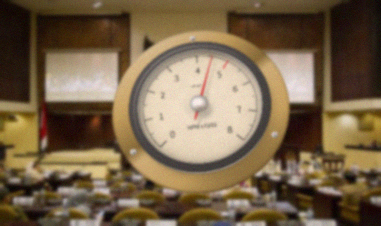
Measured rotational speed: 4500 rpm
